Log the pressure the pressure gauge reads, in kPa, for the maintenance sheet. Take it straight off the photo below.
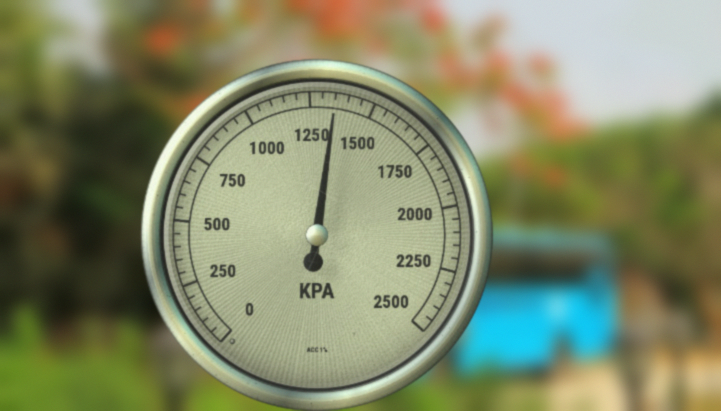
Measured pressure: 1350 kPa
